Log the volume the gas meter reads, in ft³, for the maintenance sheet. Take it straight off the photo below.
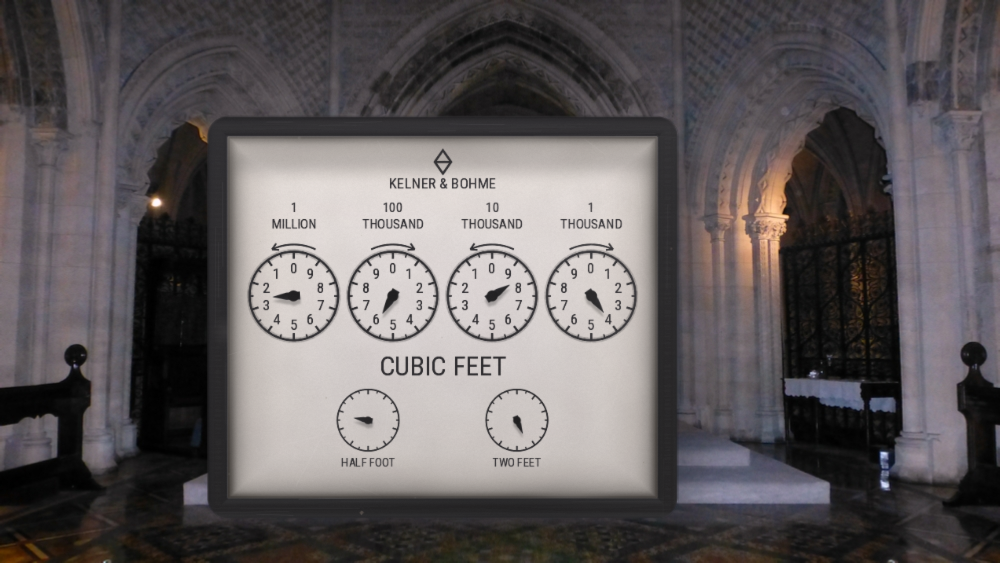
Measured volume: 258400 ft³
